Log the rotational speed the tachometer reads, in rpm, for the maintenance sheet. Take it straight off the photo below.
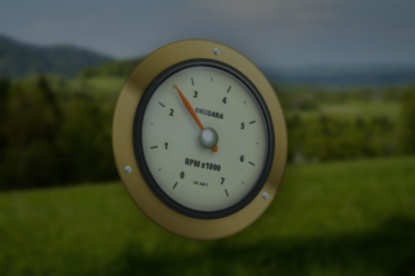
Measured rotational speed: 2500 rpm
